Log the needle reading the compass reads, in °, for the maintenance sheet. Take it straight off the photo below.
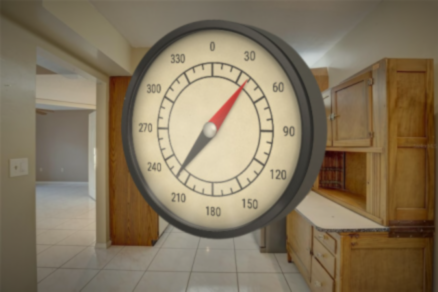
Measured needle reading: 40 °
